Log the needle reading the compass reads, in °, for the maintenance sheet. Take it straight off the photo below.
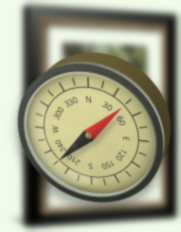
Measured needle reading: 45 °
